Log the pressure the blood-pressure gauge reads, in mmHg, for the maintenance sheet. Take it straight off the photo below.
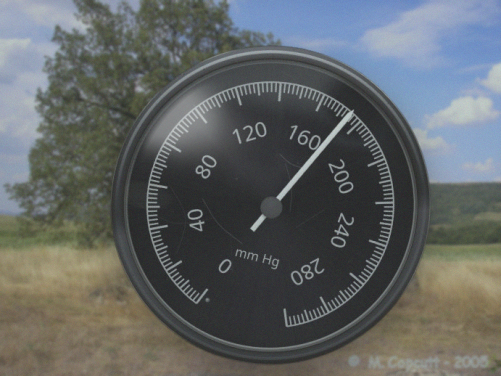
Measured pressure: 174 mmHg
